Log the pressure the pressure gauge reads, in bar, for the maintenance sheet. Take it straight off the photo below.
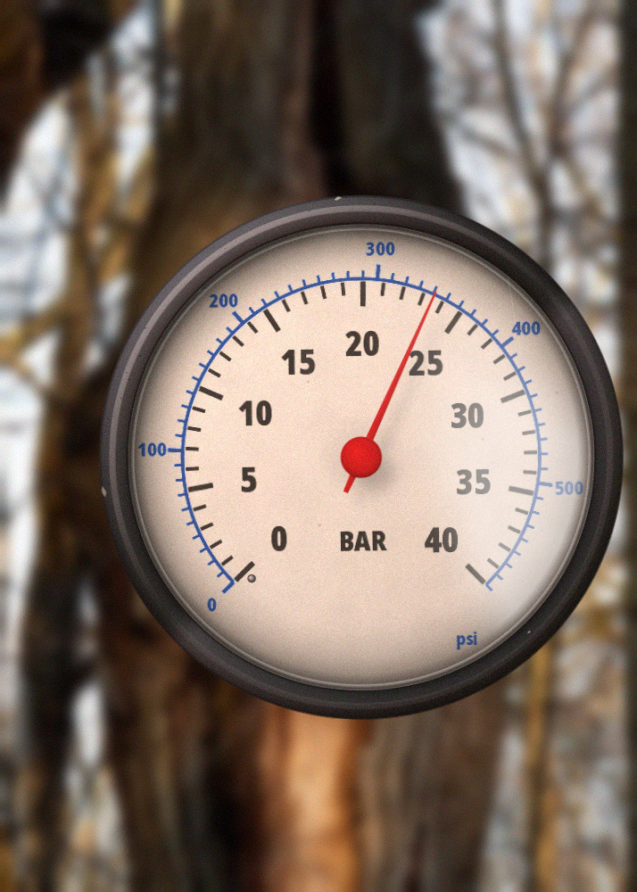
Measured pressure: 23.5 bar
